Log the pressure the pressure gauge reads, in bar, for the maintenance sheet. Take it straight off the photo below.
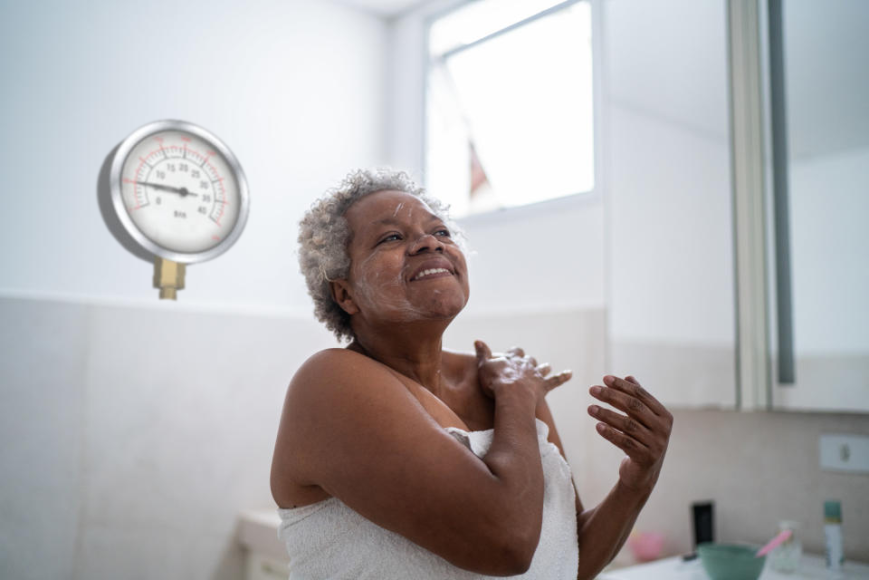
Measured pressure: 5 bar
